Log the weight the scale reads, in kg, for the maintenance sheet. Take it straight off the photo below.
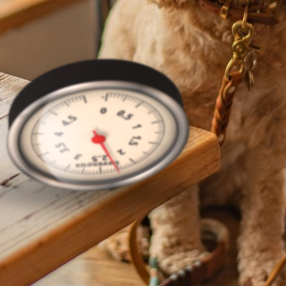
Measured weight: 2.25 kg
